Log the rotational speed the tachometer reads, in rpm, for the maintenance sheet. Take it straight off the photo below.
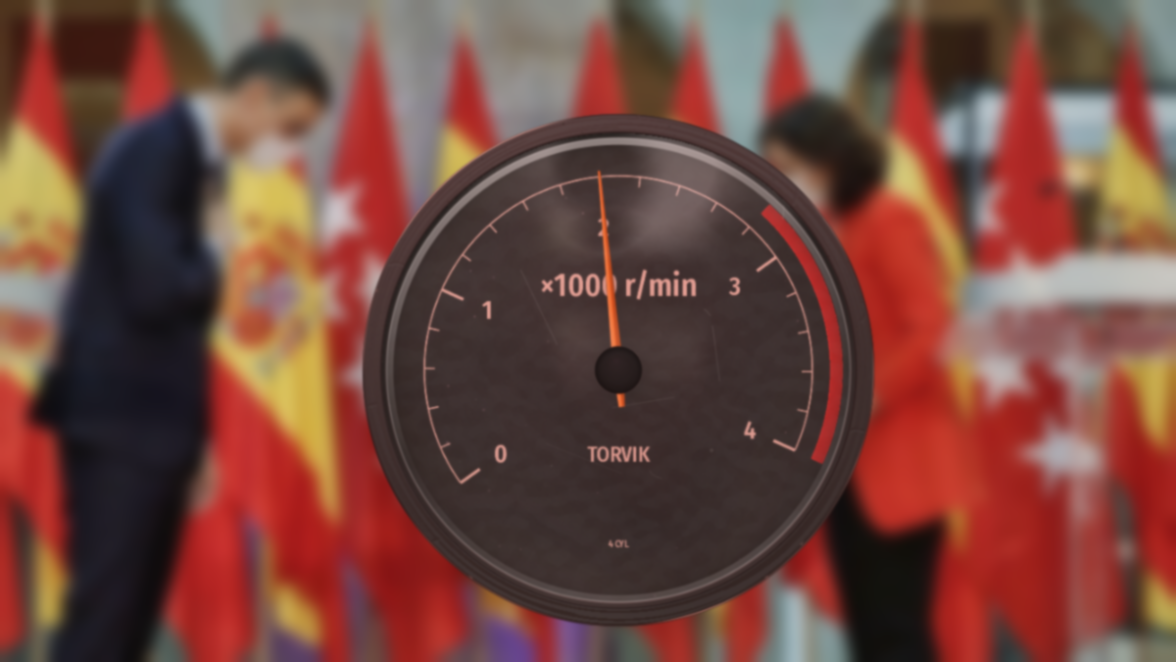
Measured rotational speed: 2000 rpm
